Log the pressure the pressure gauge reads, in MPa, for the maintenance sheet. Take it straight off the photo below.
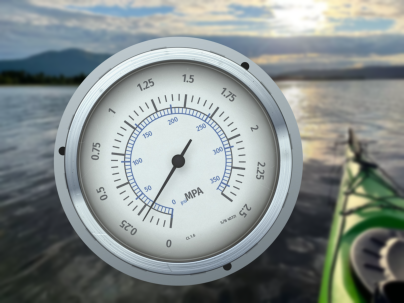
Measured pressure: 0.2 MPa
